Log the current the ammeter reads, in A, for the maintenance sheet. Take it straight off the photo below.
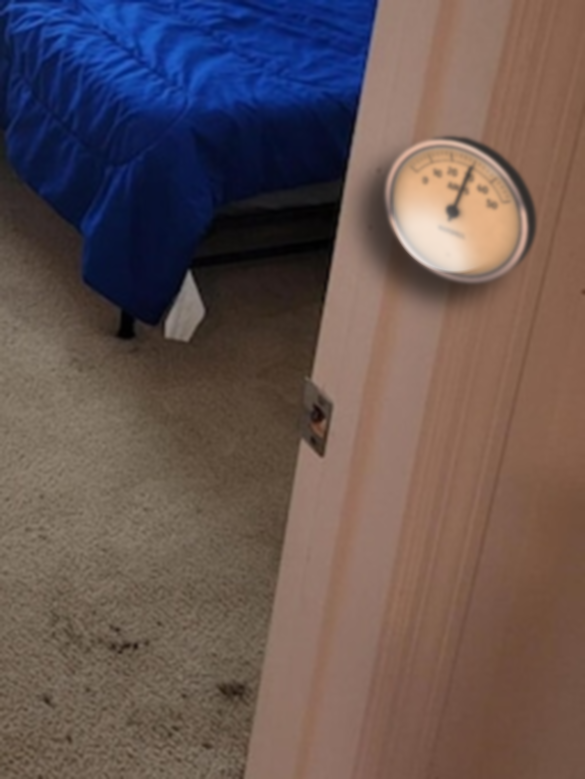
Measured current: 30 A
